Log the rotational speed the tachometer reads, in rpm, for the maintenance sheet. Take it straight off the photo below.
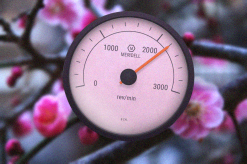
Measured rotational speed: 2200 rpm
